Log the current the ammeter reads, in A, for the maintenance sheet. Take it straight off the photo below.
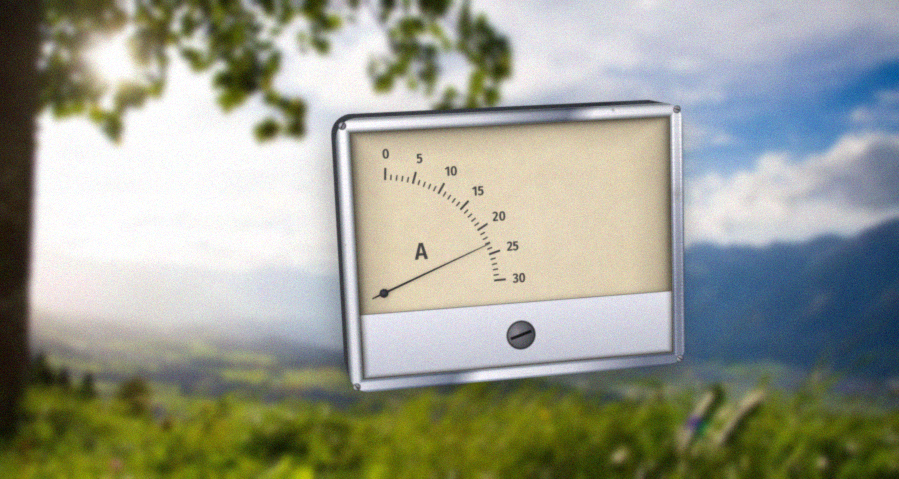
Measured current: 23 A
